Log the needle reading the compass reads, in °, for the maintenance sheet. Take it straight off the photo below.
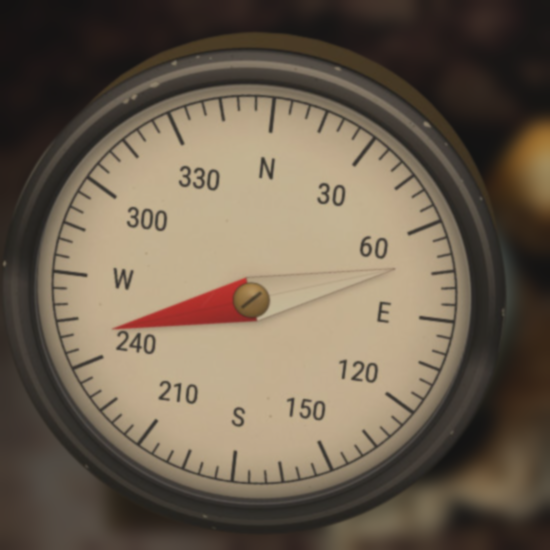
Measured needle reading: 250 °
